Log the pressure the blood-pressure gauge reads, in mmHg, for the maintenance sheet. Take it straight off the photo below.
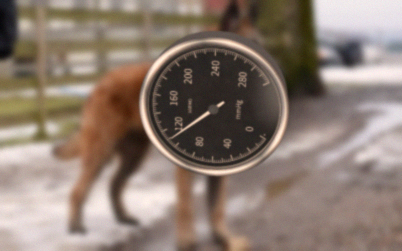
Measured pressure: 110 mmHg
